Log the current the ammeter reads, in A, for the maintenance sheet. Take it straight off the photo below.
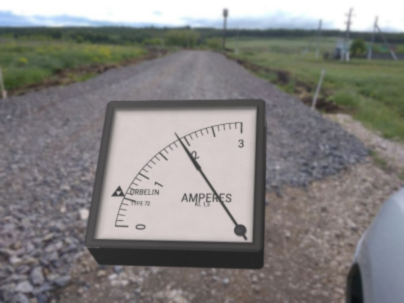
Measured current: 1.9 A
